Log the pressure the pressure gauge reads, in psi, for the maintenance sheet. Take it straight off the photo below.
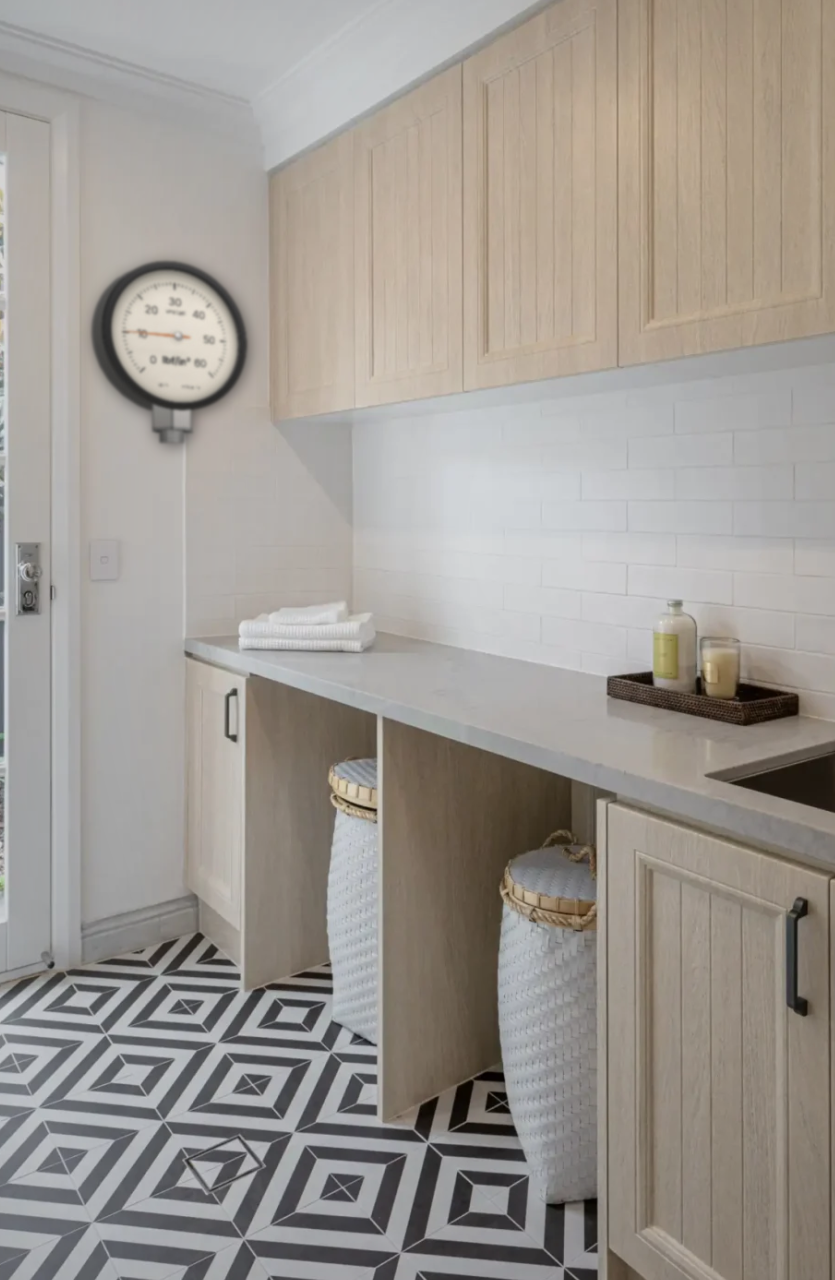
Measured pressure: 10 psi
